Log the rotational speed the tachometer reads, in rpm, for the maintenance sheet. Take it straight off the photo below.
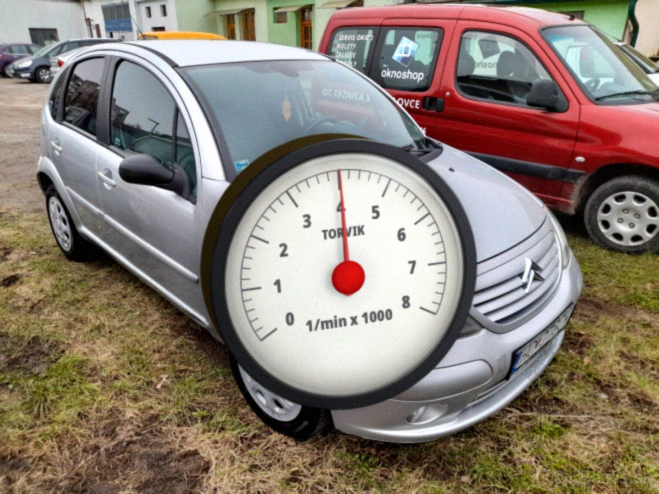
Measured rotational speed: 4000 rpm
